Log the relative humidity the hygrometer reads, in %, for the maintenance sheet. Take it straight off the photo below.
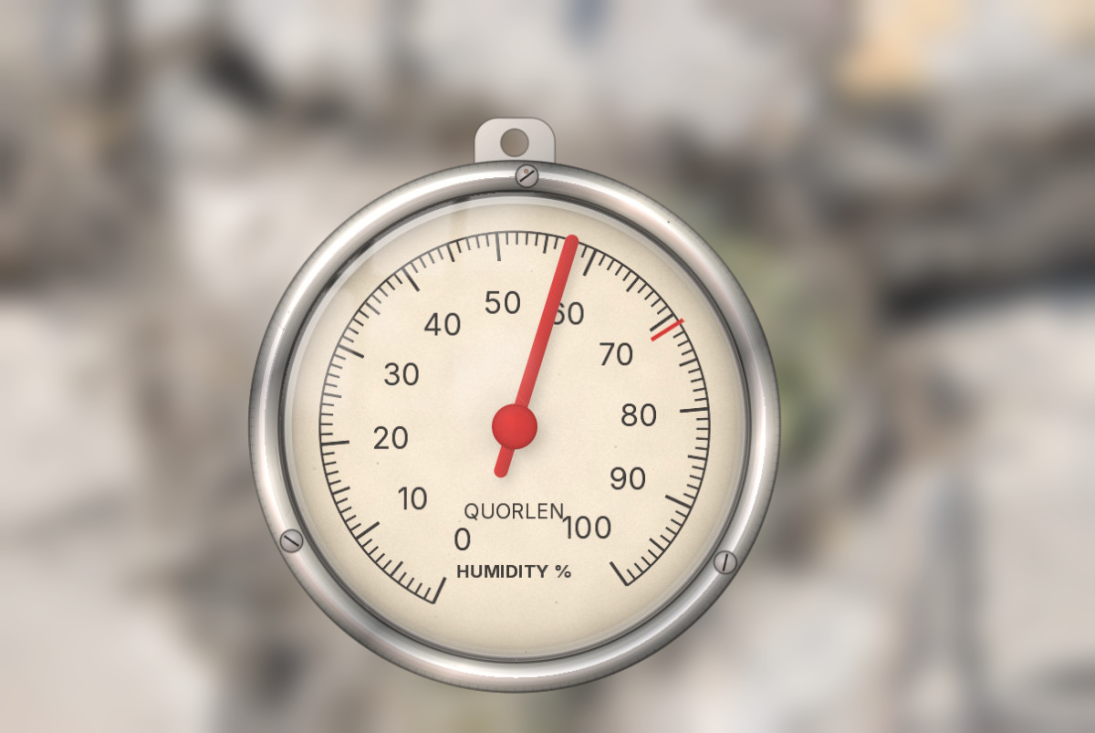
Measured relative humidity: 57.5 %
